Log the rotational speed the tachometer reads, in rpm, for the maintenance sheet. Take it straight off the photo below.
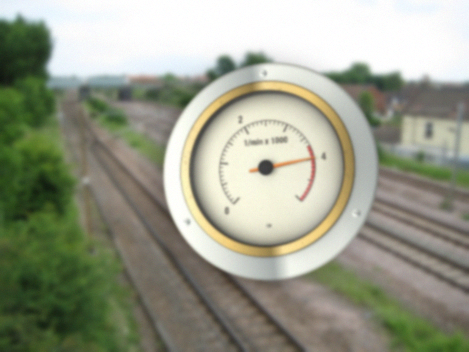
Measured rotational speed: 4000 rpm
